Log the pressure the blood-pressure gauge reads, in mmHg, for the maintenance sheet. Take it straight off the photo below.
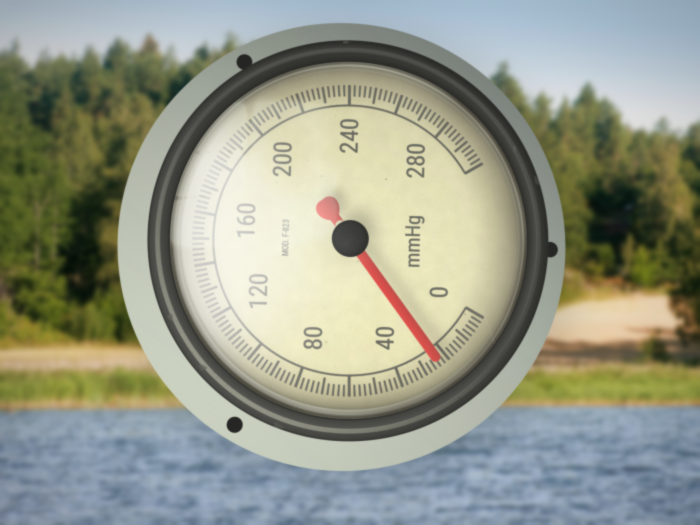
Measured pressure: 24 mmHg
